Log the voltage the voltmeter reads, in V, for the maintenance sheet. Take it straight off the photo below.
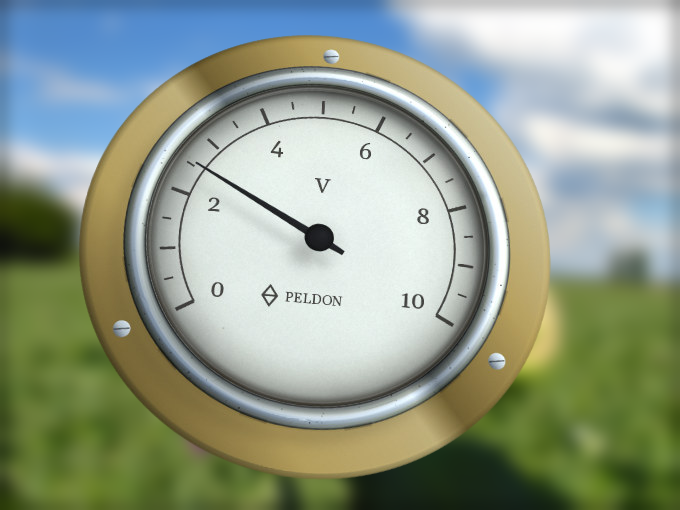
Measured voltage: 2.5 V
